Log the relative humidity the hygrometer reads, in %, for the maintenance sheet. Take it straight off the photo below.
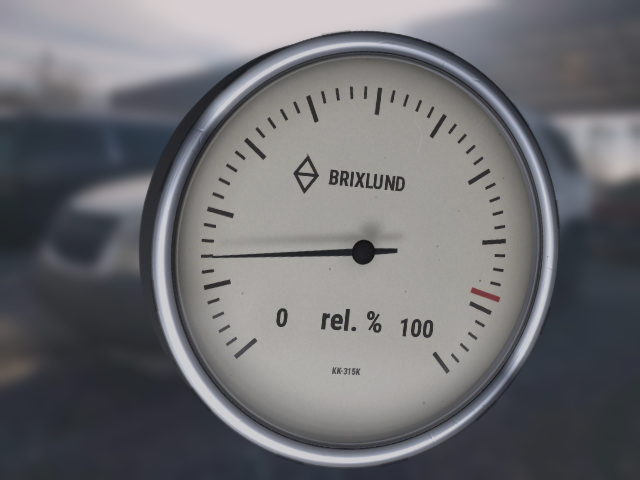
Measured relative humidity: 14 %
